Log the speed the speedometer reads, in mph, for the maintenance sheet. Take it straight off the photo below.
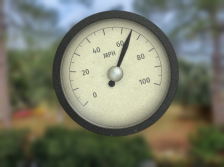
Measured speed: 65 mph
